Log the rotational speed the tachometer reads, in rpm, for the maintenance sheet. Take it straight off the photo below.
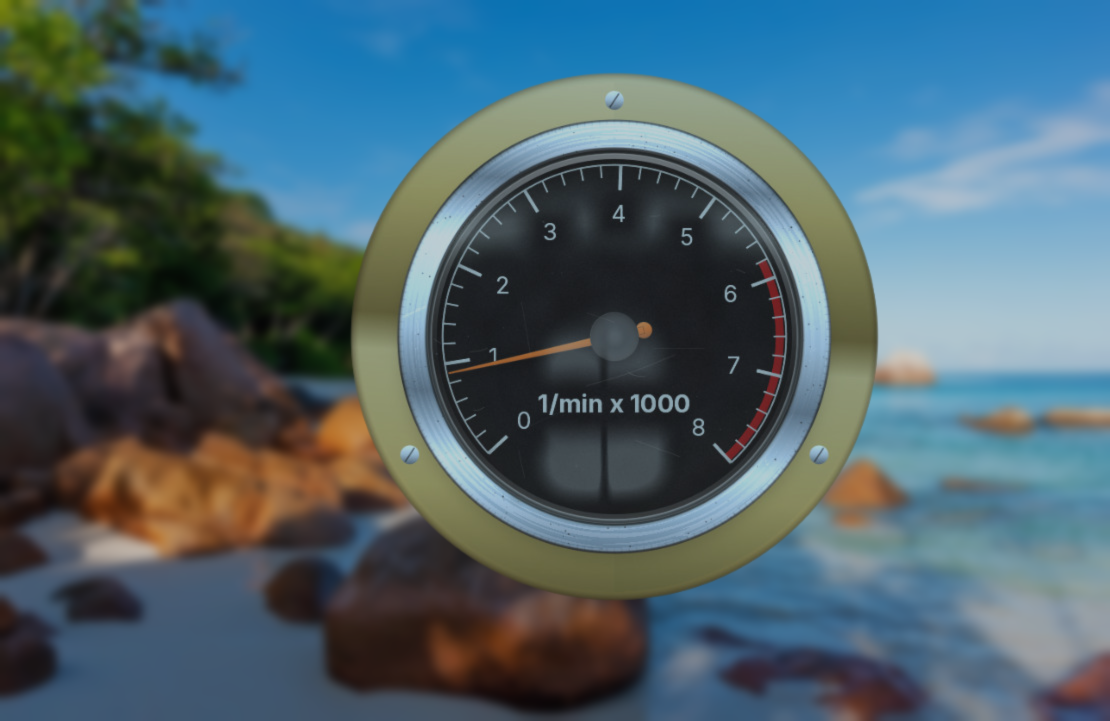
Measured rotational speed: 900 rpm
